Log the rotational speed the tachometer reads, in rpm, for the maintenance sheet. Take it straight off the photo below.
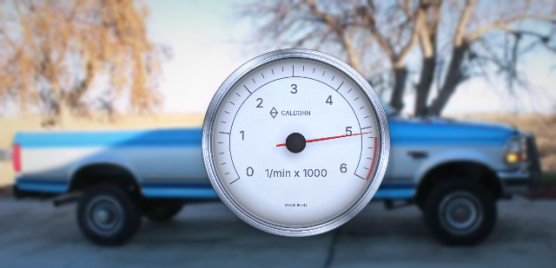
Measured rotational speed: 5100 rpm
